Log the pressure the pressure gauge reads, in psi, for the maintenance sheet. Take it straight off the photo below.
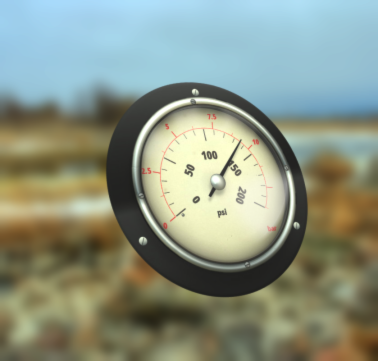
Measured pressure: 135 psi
